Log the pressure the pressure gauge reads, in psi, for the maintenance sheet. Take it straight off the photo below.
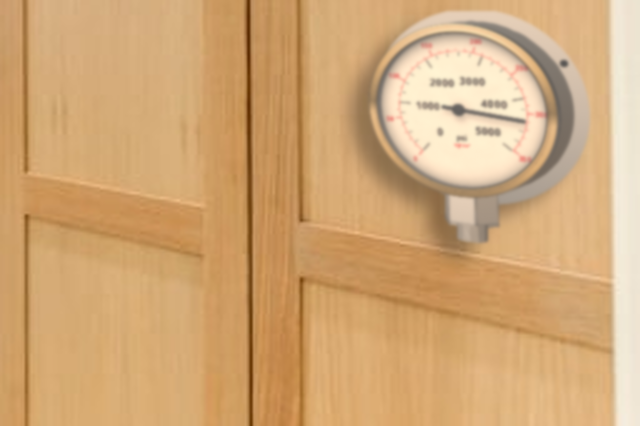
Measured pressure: 4400 psi
